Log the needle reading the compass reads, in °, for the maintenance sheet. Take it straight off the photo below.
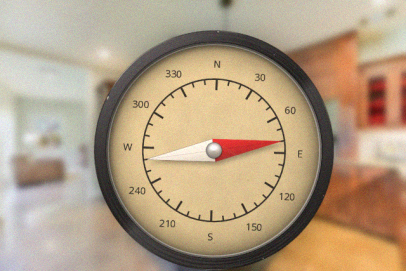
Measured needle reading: 80 °
